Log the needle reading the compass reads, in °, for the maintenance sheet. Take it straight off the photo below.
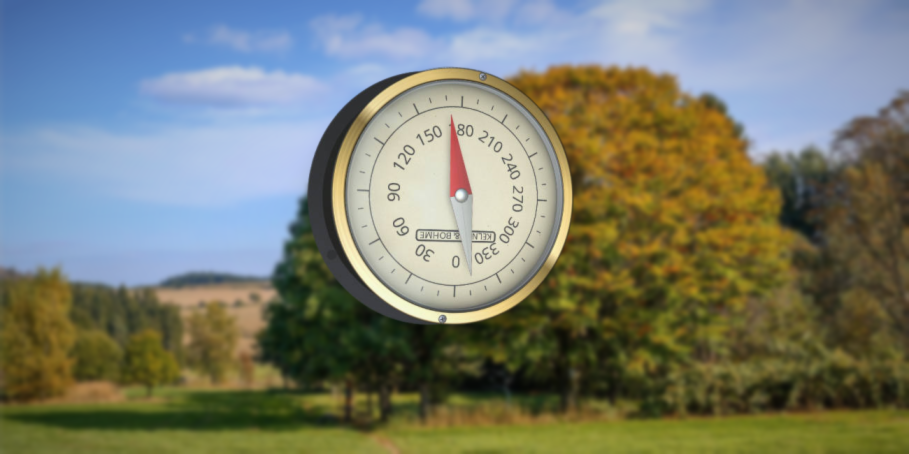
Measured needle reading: 170 °
